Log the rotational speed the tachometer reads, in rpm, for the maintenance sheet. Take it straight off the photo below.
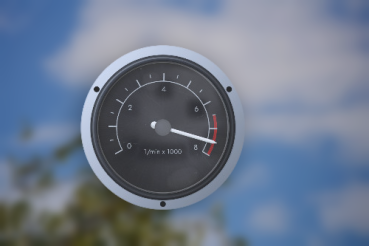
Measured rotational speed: 7500 rpm
